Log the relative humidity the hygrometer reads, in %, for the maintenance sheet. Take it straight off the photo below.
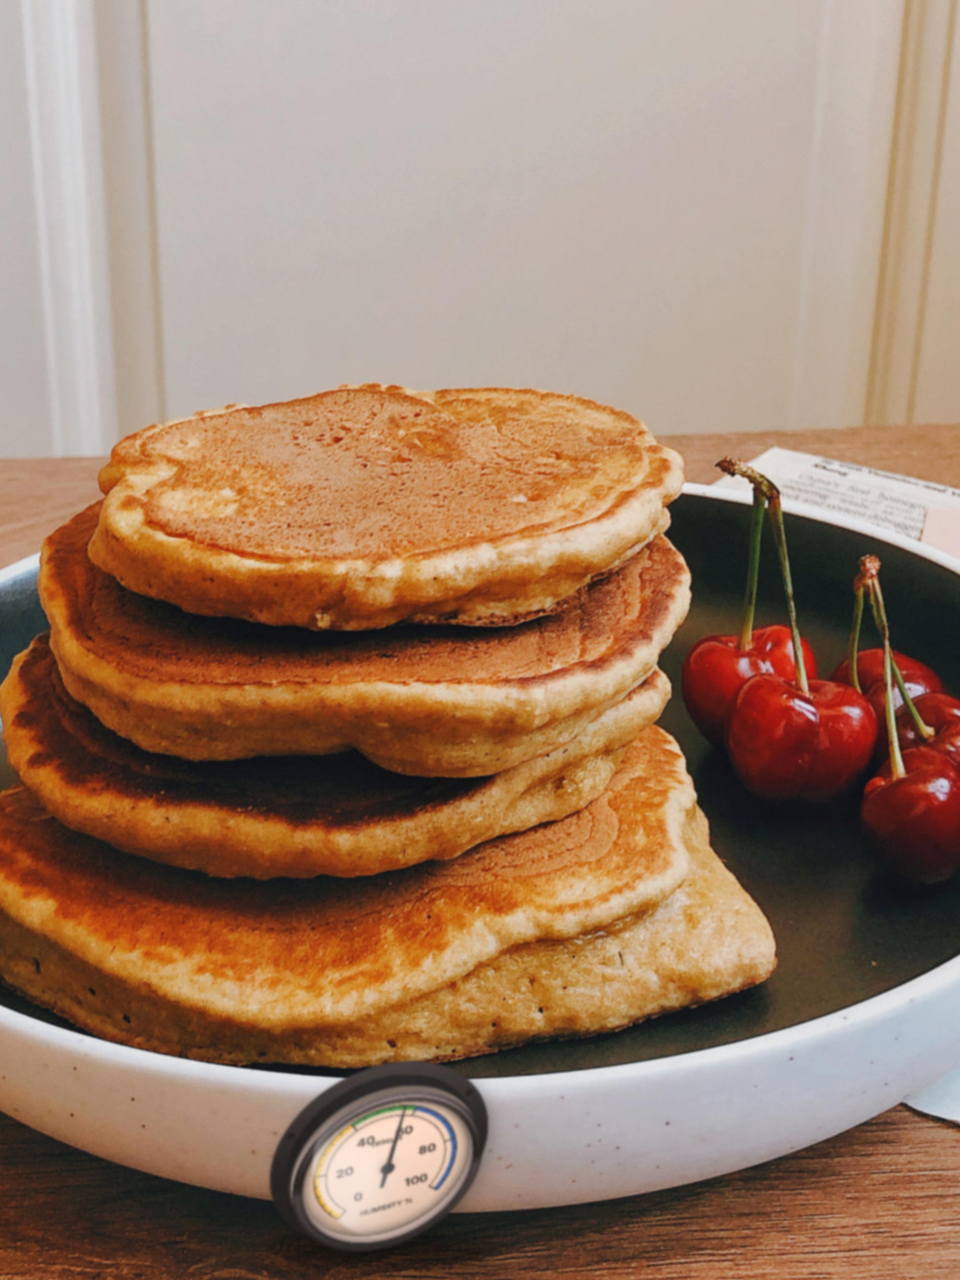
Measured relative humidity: 56 %
